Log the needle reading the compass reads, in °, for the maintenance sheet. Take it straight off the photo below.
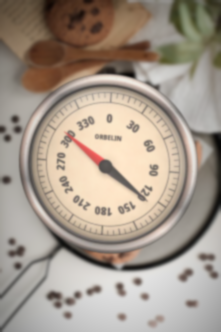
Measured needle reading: 305 °
